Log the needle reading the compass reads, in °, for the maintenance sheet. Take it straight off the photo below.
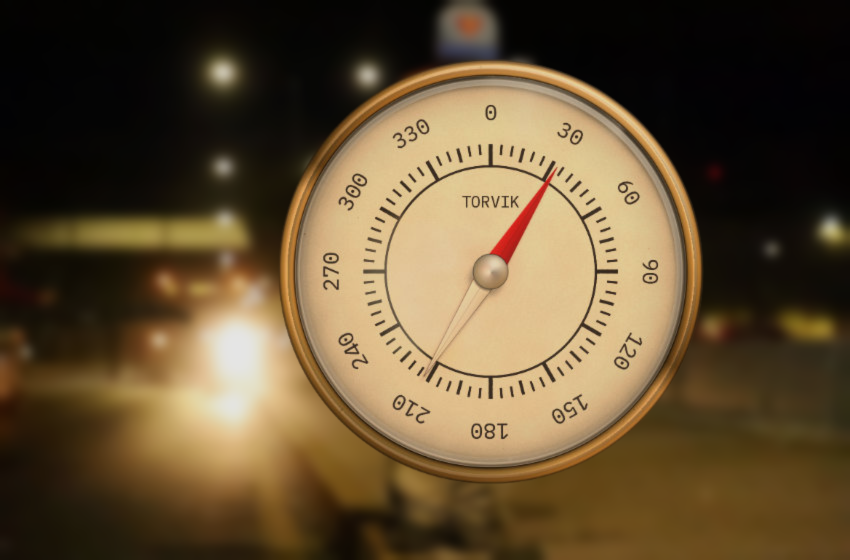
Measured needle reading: 32.5 °
